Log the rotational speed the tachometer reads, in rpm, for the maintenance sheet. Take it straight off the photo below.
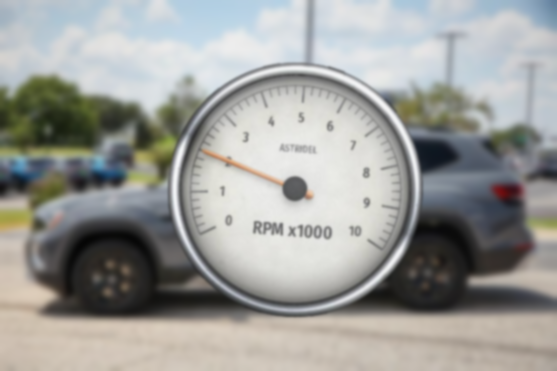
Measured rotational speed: 2000 rpm
